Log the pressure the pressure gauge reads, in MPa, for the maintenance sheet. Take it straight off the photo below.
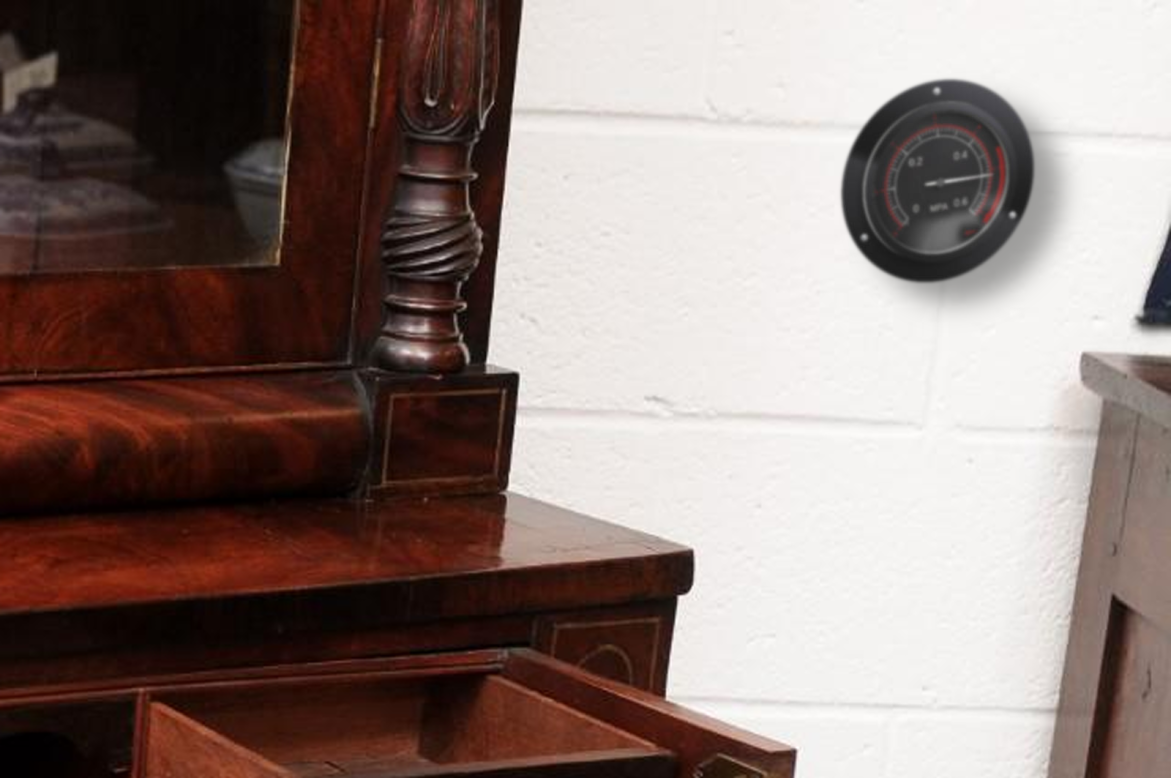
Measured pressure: 0.5 MPa
